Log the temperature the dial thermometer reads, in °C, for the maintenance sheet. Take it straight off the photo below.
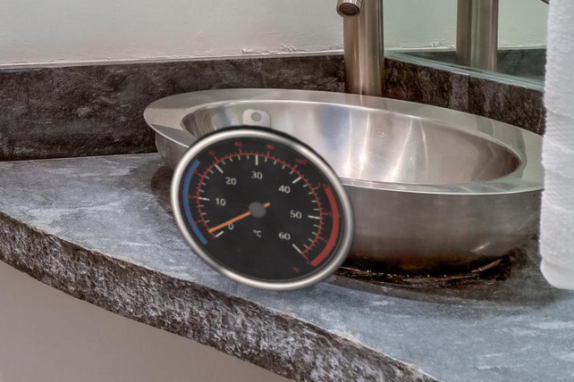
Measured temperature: 2 °C
